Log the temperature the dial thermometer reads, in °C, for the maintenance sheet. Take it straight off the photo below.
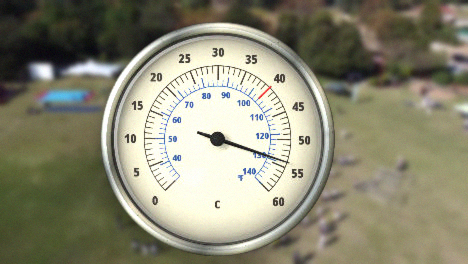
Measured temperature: 54 °C
